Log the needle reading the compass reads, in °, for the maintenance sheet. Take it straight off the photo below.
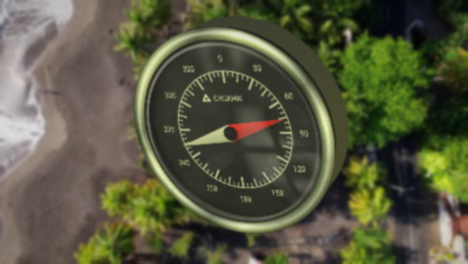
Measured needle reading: 75 °
